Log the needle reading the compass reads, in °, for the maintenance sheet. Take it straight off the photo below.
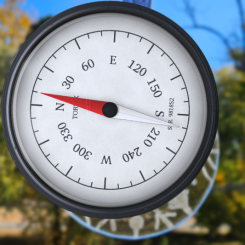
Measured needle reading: 10 °
